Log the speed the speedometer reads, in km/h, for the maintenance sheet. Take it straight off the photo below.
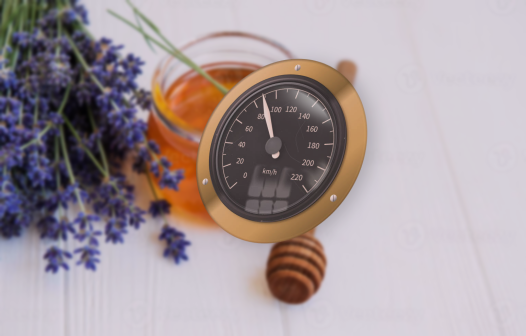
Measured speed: 90 km/h
